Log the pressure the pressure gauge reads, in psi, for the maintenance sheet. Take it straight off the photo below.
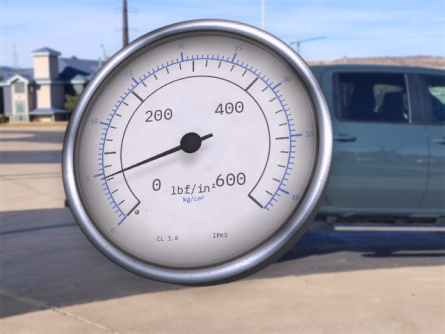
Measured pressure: 60 psi
